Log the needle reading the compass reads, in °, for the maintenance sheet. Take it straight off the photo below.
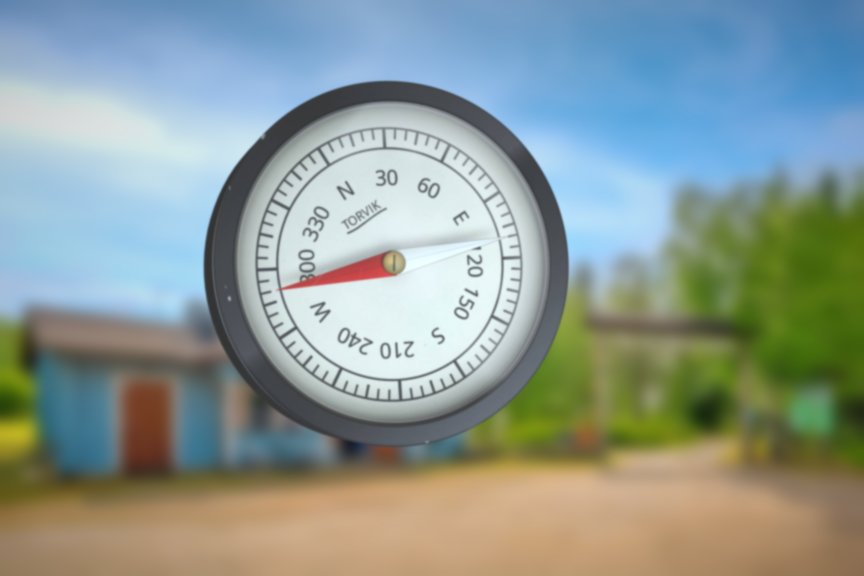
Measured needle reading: 290 °
